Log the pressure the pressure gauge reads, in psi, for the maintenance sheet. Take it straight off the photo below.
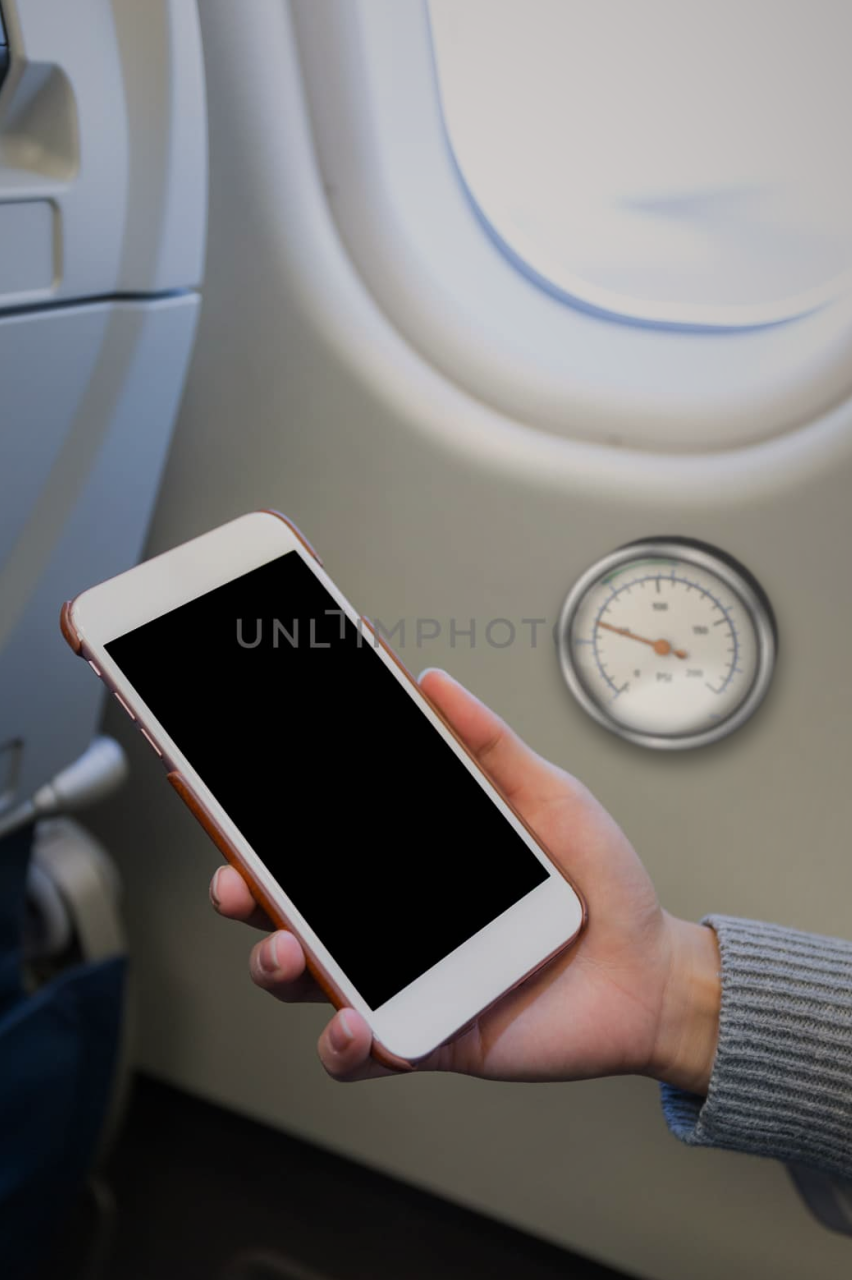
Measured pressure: 50 psi
